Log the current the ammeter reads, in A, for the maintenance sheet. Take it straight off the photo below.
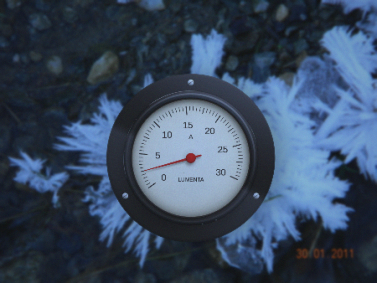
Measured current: 2.5 A
